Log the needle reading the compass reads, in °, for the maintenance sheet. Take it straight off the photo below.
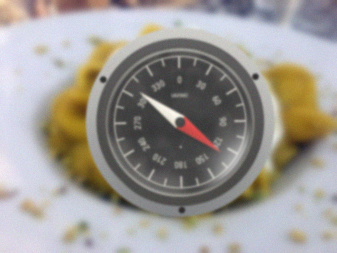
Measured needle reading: 127.5 °
